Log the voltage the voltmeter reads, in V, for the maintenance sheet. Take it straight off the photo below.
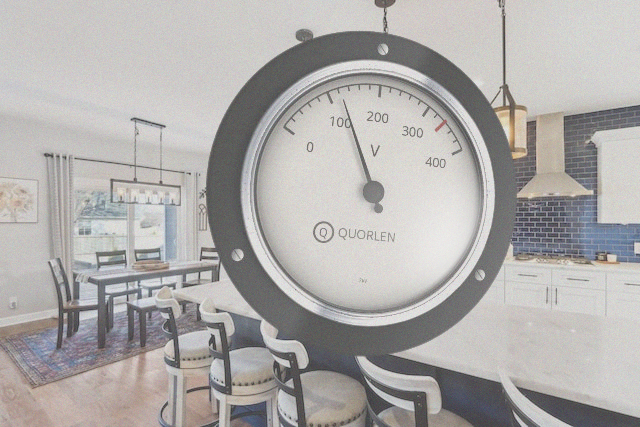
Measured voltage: 120 V
